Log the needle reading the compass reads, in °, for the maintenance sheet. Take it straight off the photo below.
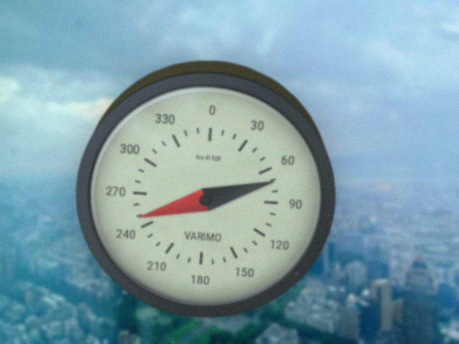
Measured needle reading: 250 °
